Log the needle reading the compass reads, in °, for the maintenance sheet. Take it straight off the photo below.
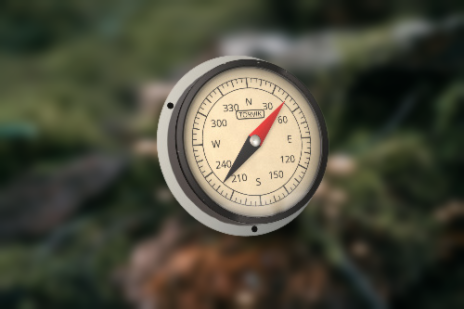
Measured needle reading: 45 °
